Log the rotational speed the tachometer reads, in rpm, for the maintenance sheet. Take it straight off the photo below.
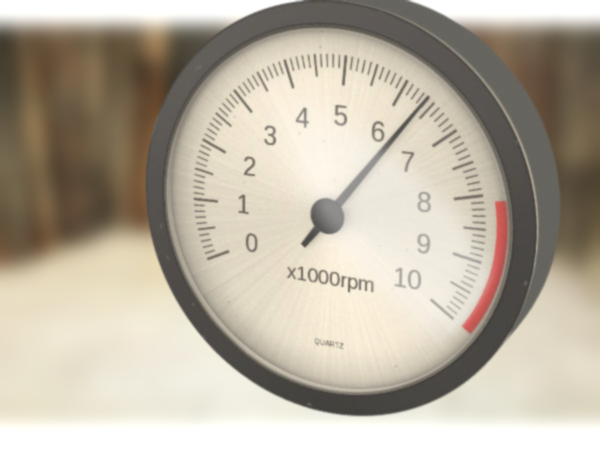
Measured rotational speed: 6400 rpm
